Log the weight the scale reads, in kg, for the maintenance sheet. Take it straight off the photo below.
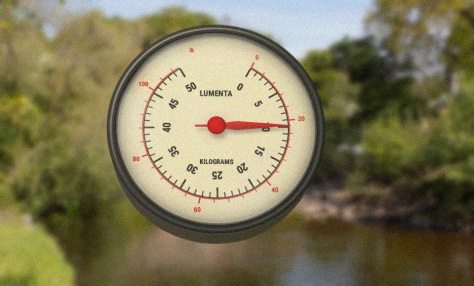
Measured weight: 10 kg
